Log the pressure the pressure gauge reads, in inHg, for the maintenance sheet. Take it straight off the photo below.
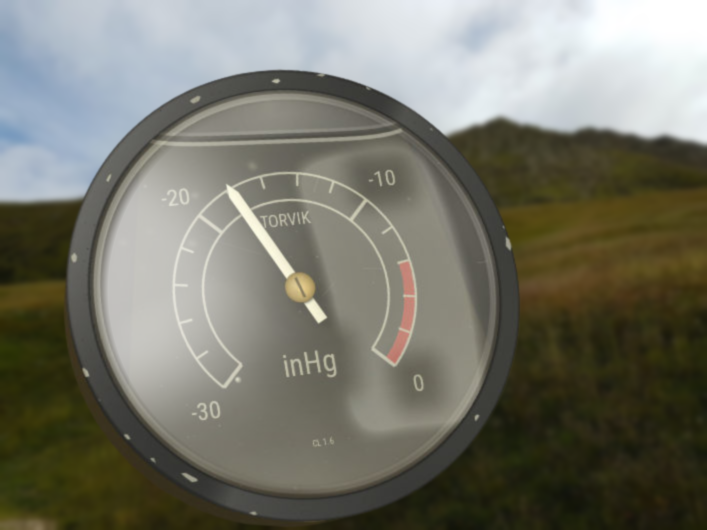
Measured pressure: -18 inHg
